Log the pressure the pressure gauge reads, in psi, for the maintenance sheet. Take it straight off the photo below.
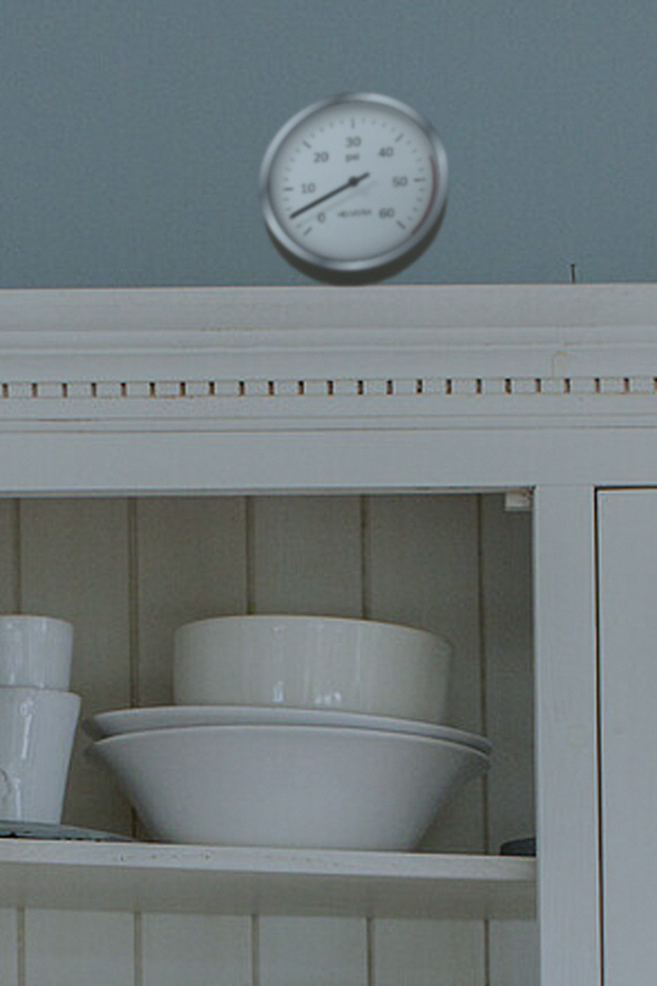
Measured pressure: 4 psi
